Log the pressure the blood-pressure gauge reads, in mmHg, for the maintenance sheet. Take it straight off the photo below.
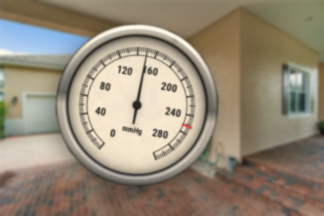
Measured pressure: 150 mmHg
